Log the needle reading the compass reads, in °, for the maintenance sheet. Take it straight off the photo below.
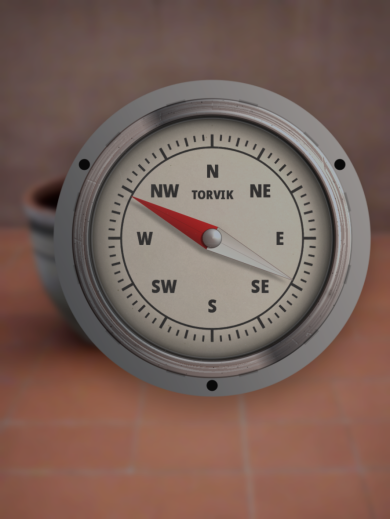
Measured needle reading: 297.5 °
